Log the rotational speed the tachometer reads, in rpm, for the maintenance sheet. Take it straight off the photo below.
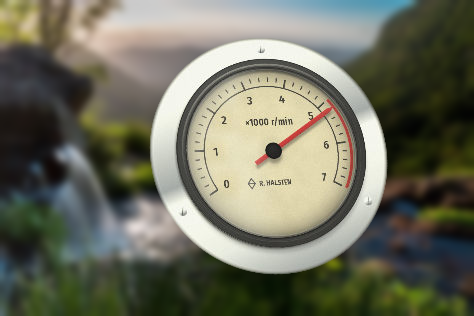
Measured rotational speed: 5200 rpm
